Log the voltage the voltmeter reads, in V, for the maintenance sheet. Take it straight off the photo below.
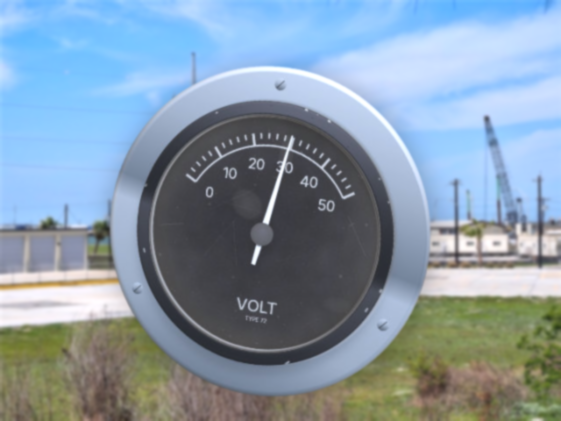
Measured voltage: 30 V
